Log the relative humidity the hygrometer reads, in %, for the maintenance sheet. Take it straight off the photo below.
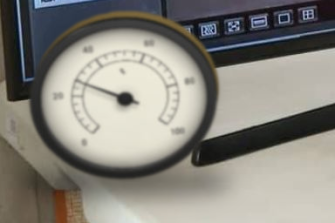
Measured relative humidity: 28 %
